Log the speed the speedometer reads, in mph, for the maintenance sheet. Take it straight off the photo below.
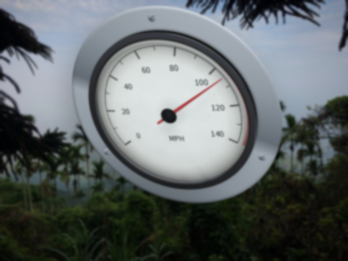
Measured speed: 105 mph
